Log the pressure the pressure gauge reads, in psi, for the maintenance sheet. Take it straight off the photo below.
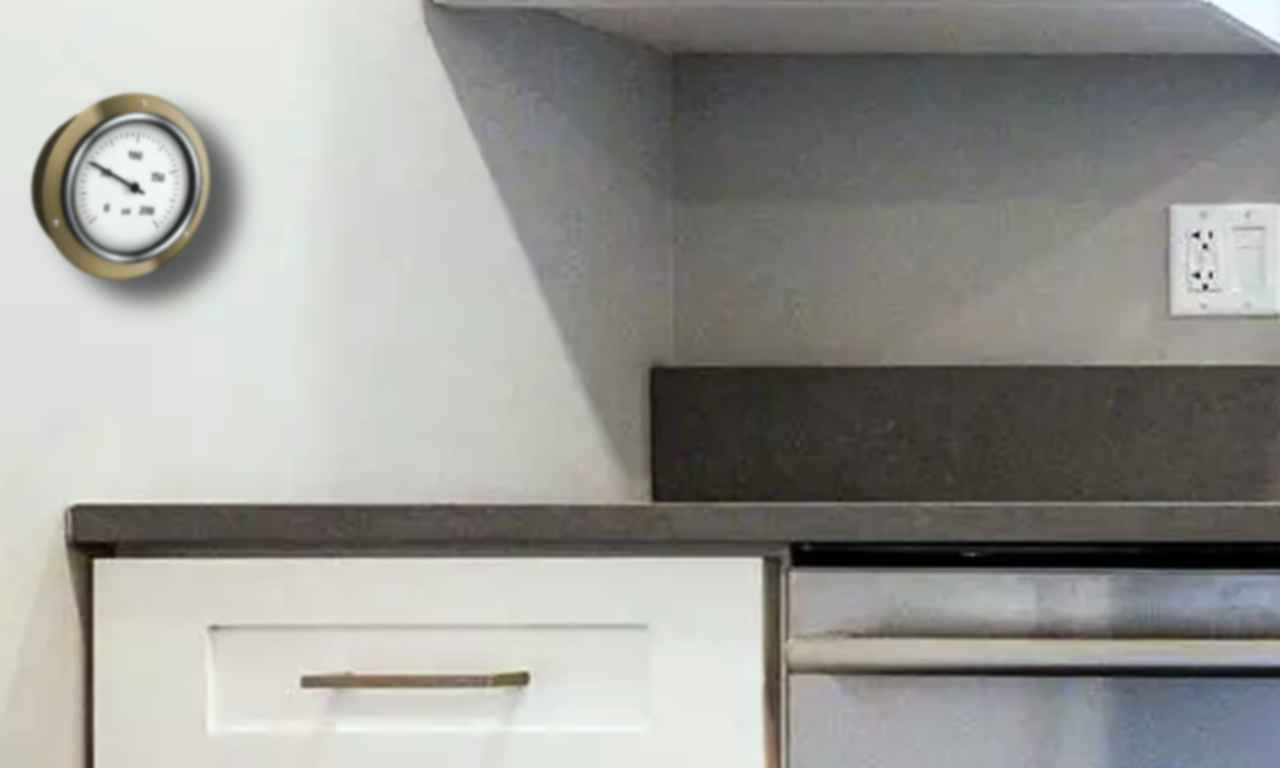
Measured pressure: 50 psi
